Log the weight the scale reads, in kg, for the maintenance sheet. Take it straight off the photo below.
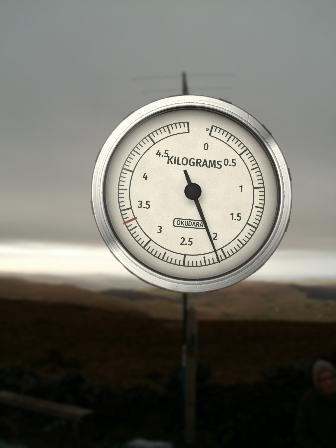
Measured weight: 2.1 kg
